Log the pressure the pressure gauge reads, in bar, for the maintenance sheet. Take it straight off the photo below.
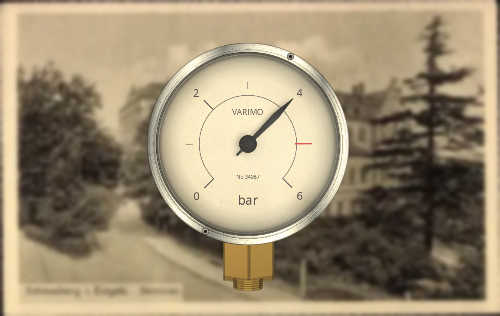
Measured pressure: 4 bar
